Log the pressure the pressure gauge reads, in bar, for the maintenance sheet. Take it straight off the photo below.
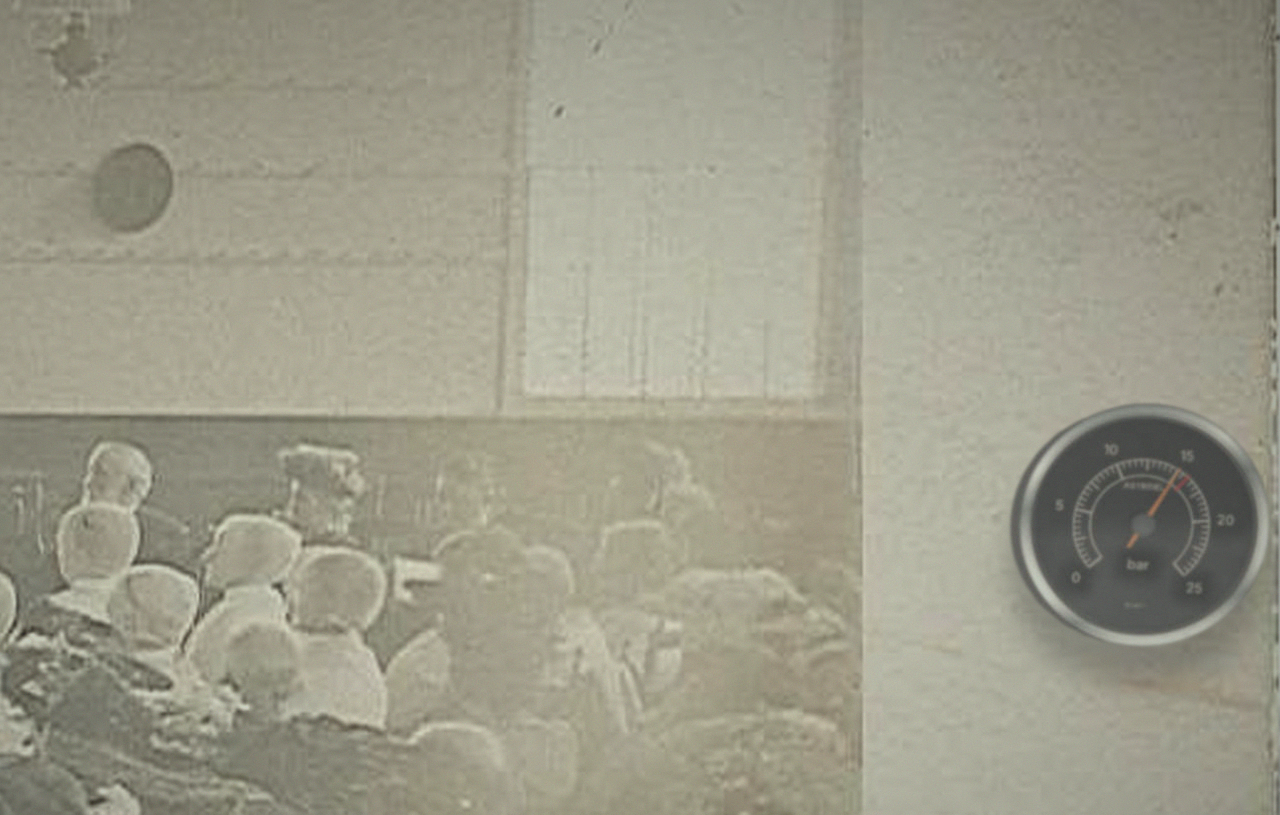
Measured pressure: 15 bar
